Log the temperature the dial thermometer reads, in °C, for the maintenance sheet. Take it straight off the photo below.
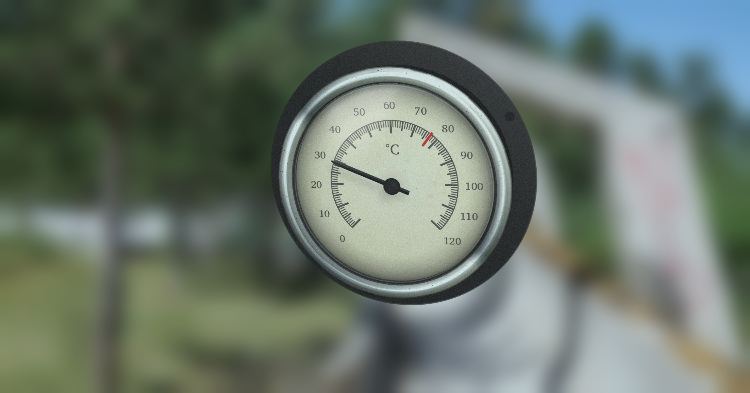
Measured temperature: 30 °C
